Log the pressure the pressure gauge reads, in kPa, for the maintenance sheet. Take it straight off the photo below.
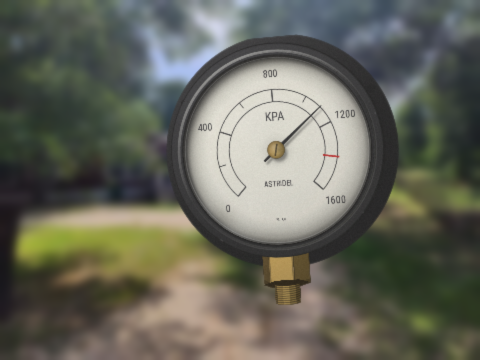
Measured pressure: 1100 kPa
